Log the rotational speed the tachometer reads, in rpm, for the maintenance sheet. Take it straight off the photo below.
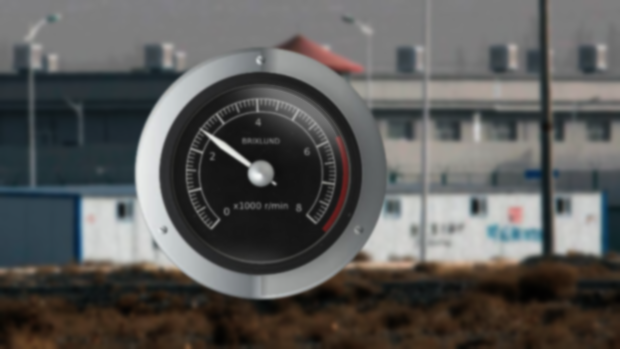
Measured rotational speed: 2500 rpm
